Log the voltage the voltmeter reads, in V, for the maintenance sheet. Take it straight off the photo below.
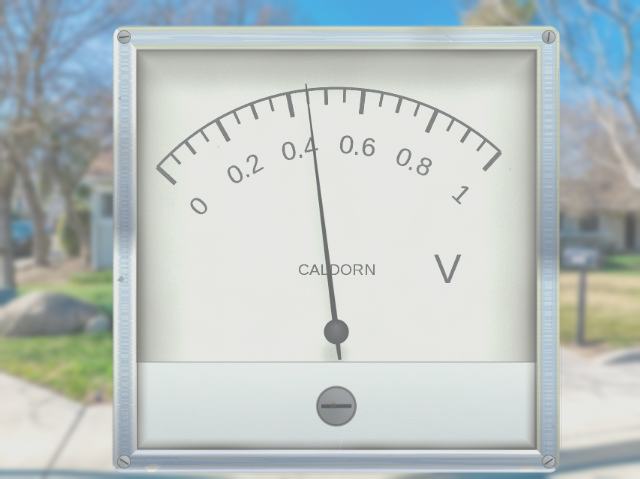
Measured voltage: 0.45 V
